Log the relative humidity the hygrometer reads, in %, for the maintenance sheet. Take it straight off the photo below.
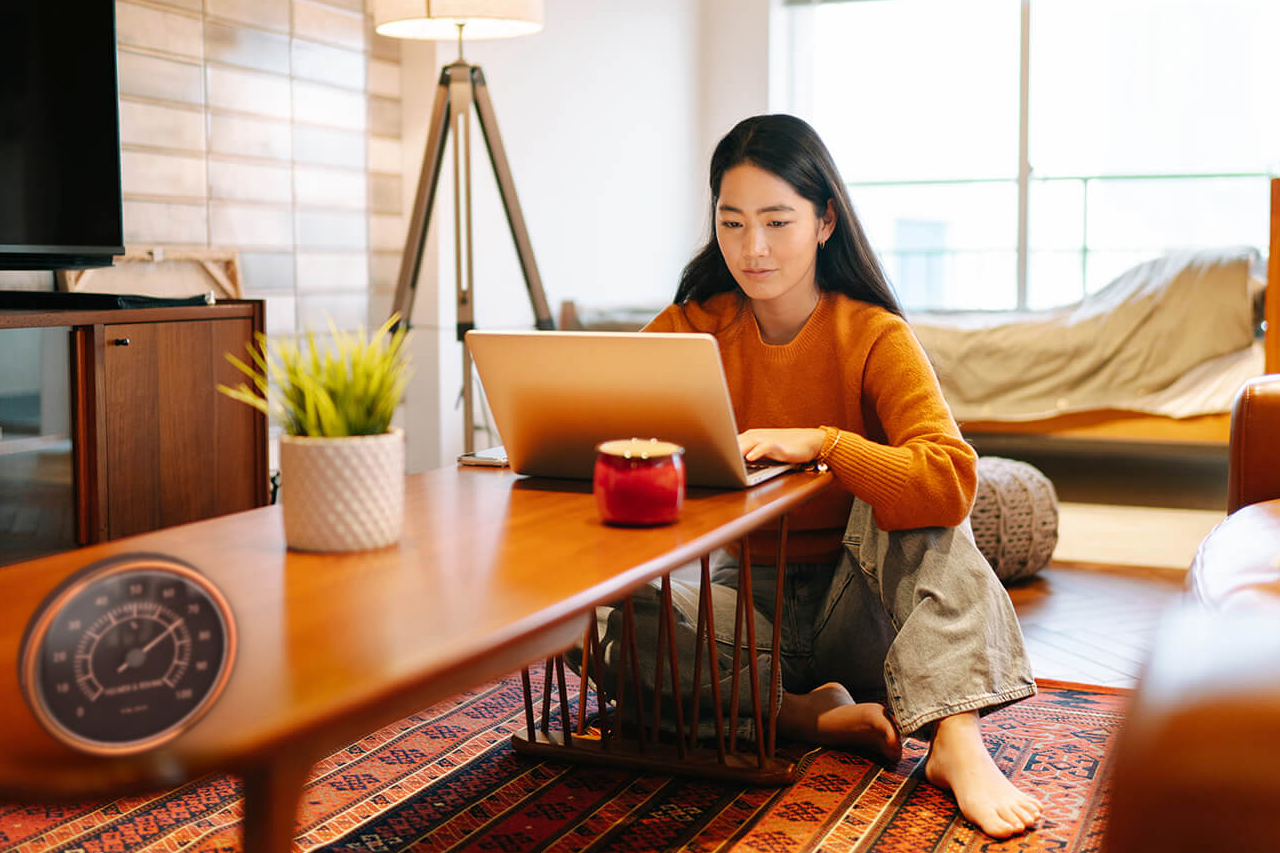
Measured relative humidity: 70 %
